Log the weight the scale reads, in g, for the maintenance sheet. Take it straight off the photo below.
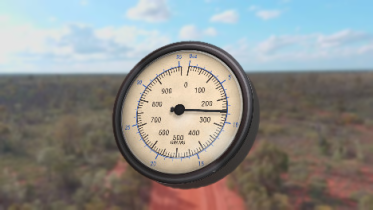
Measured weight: 250 g
